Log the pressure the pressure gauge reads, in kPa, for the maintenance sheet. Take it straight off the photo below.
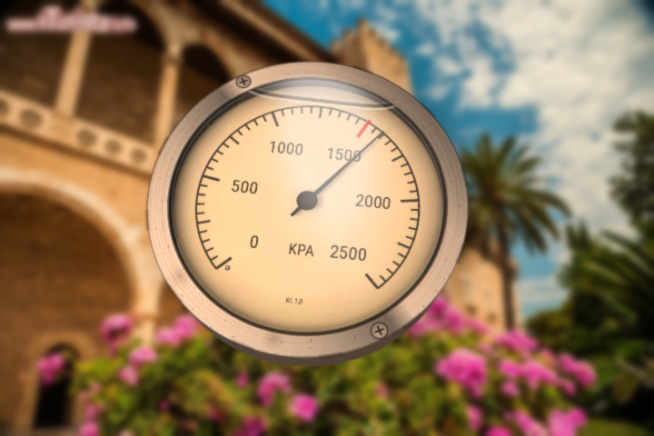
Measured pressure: 1600 kPa
